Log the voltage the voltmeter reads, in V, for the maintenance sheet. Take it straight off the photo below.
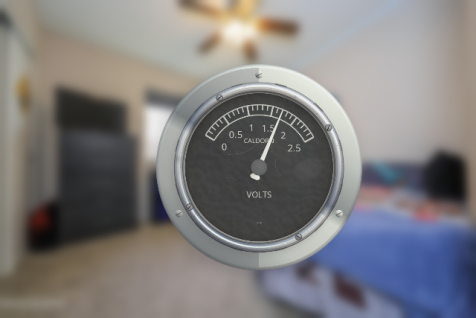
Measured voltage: 1.7 V
